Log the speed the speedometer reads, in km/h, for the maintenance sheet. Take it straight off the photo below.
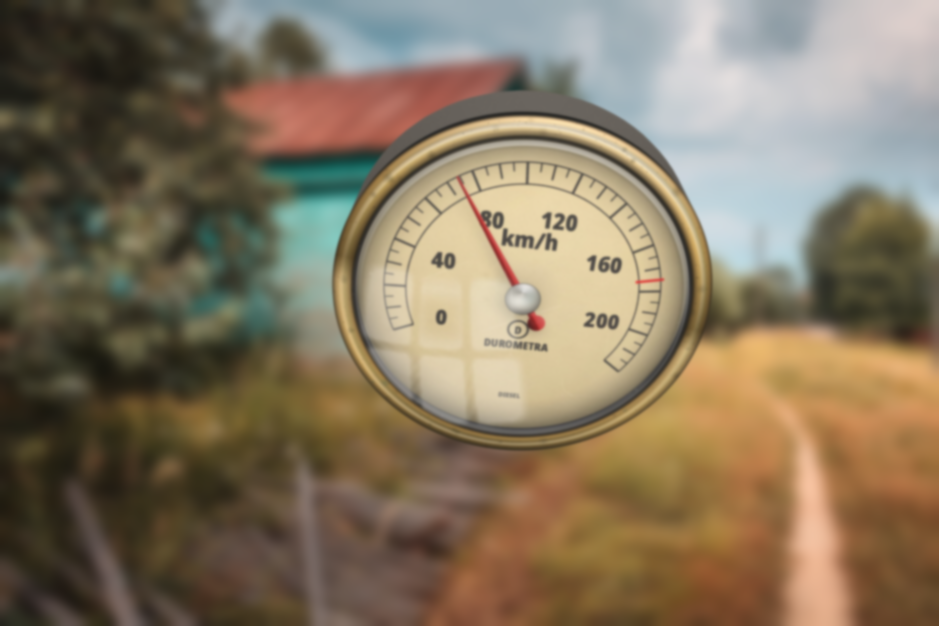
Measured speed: 75 km/h
